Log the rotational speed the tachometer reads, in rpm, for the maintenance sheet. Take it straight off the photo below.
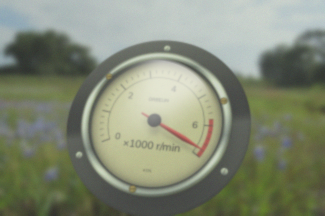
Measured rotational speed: 6800 rpm
